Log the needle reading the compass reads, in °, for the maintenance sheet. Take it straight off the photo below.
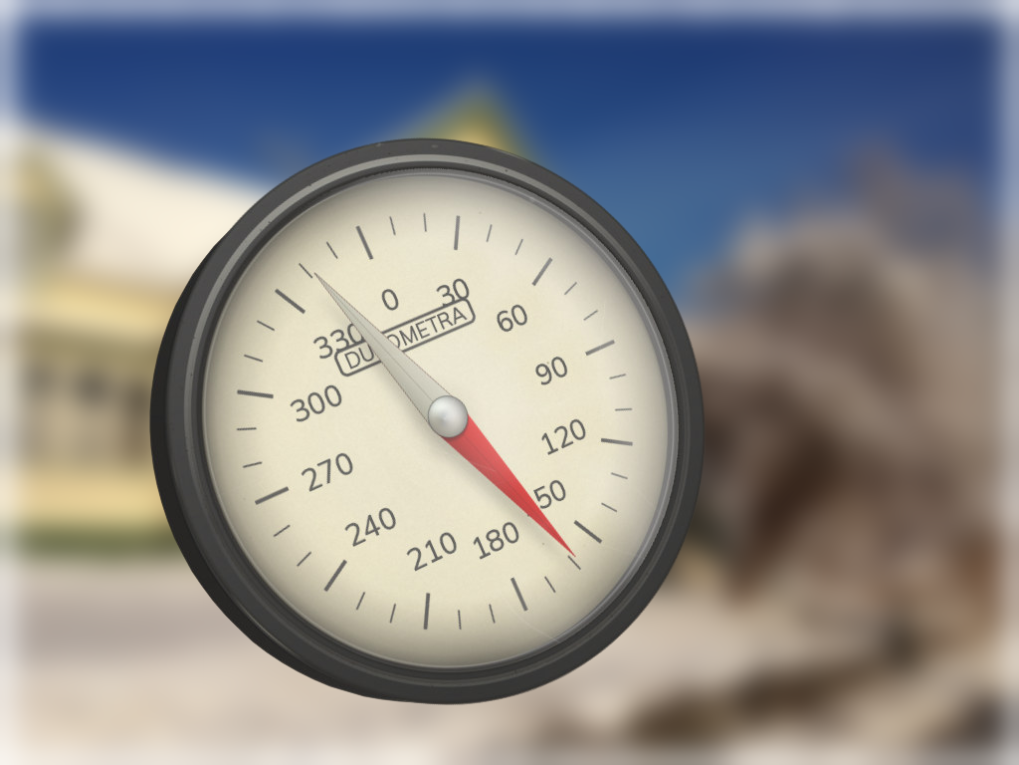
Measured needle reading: 160 °
